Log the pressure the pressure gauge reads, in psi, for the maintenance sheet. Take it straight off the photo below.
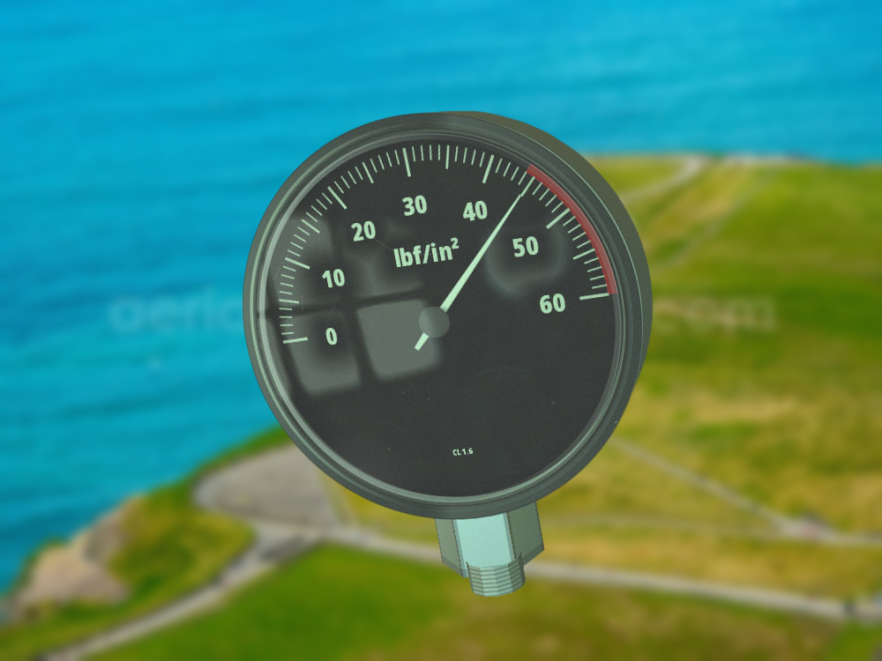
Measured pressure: 45 psi
